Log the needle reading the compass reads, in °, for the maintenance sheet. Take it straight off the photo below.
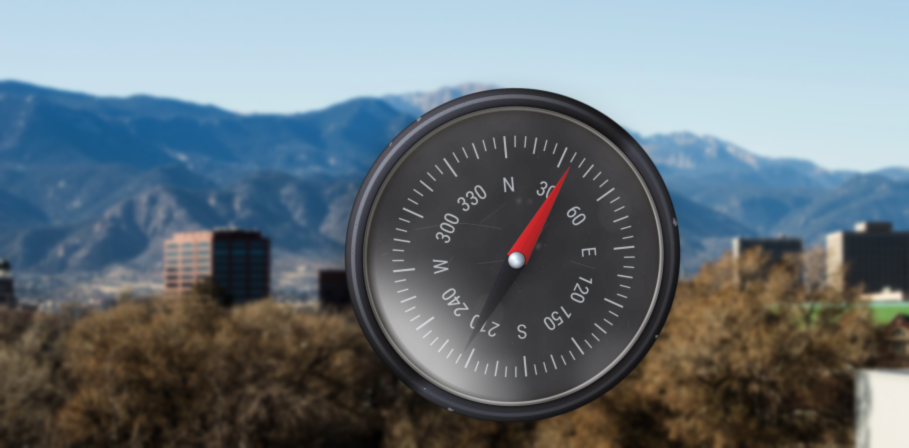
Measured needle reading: 35 °
